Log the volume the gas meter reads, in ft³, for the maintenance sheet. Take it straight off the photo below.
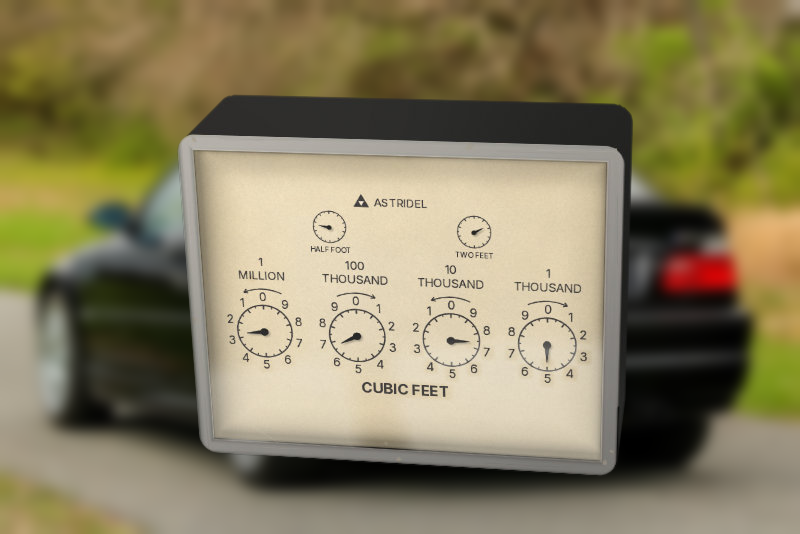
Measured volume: 267500 ft³
